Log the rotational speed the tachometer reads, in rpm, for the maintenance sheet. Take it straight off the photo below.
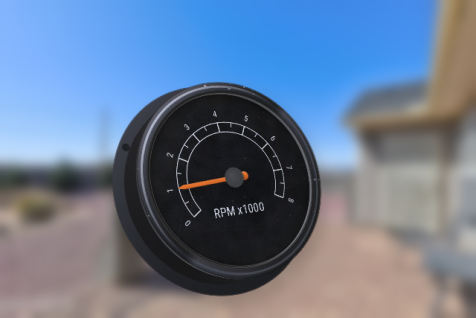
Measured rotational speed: 1000 rpm
